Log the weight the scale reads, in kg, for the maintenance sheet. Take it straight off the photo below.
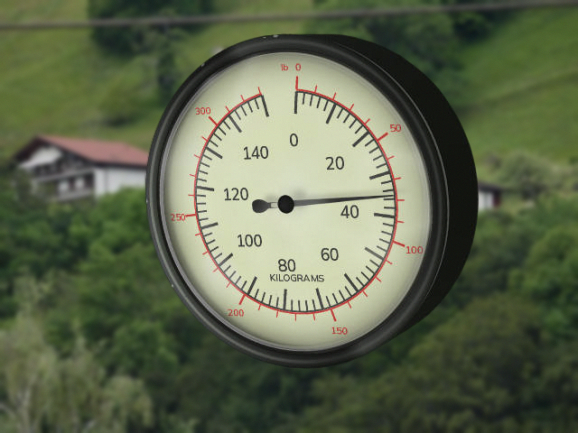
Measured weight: 35 kg
